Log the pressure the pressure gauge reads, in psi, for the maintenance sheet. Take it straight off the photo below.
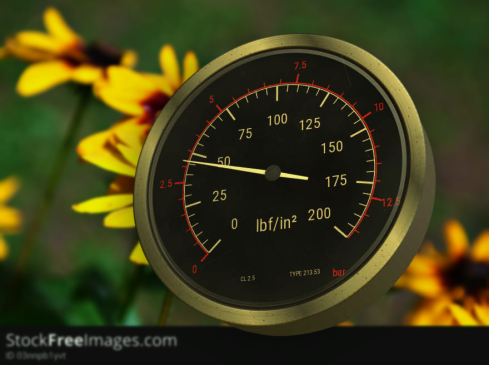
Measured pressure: 45 psi
